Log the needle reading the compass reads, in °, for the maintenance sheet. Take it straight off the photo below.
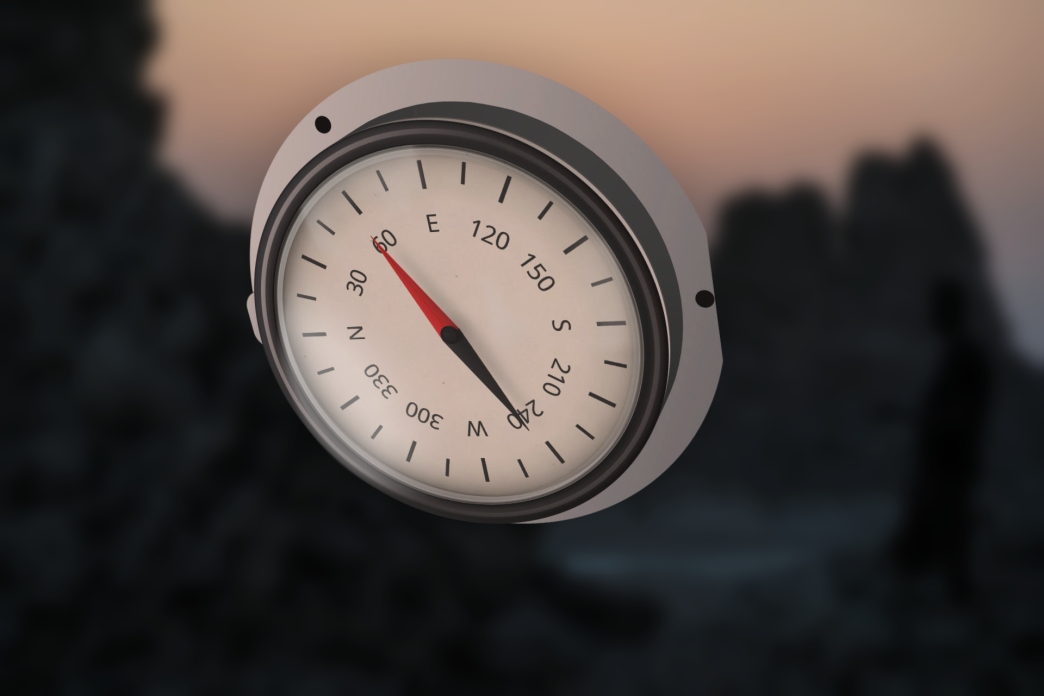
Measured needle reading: 60 °
